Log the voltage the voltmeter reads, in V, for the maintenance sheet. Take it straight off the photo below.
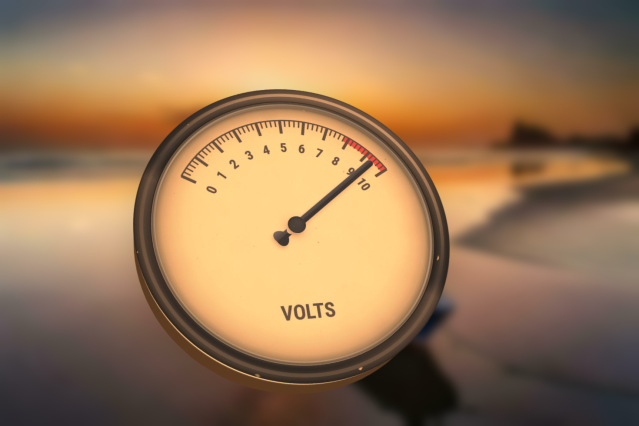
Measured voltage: 9.4 V
